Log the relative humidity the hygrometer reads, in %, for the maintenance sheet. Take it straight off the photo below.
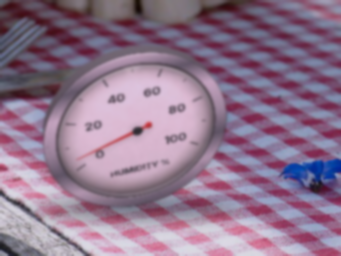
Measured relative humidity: 5 %
